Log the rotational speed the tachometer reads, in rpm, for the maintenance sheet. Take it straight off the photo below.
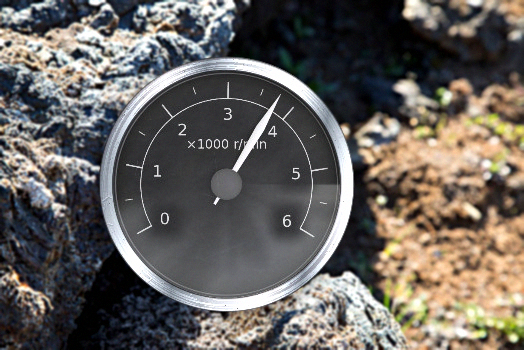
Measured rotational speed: 3750 rpm
